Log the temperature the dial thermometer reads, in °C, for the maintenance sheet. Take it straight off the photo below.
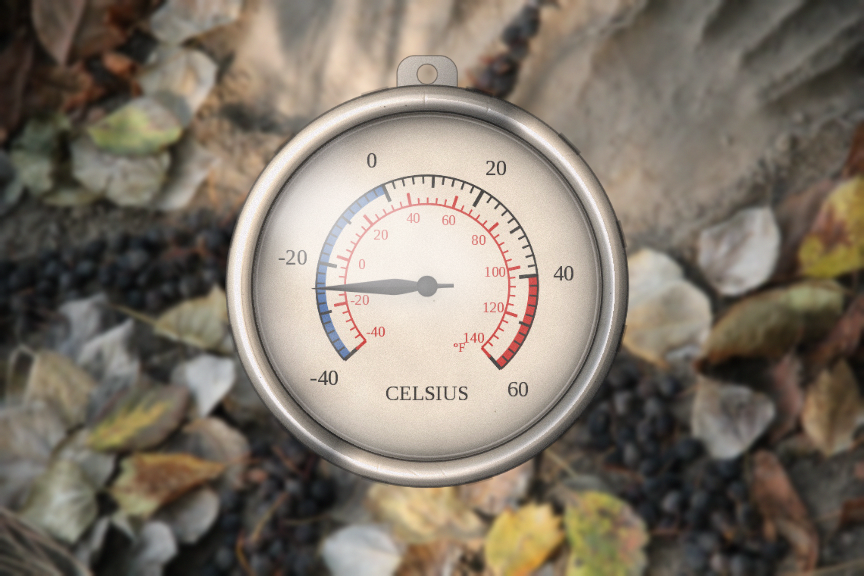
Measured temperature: -25 °C
